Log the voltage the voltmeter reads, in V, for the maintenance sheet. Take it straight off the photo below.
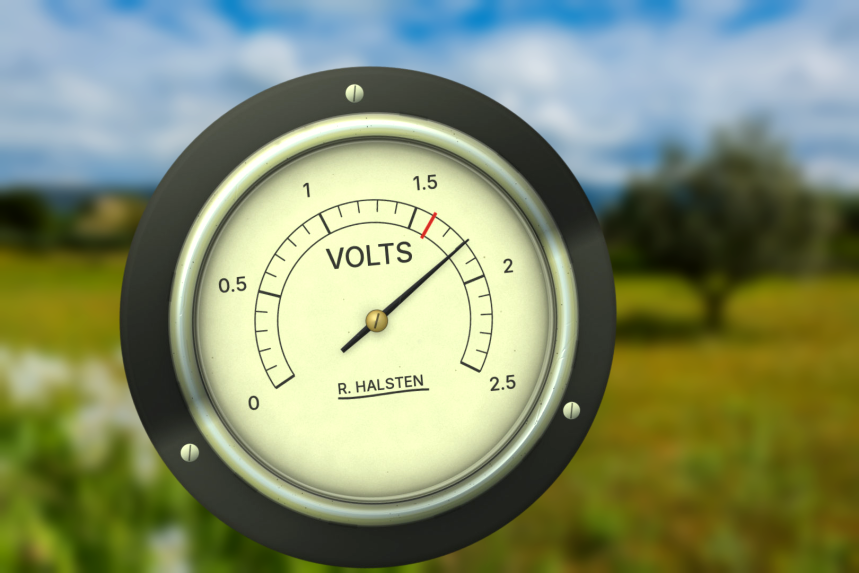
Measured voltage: 1.8 V
